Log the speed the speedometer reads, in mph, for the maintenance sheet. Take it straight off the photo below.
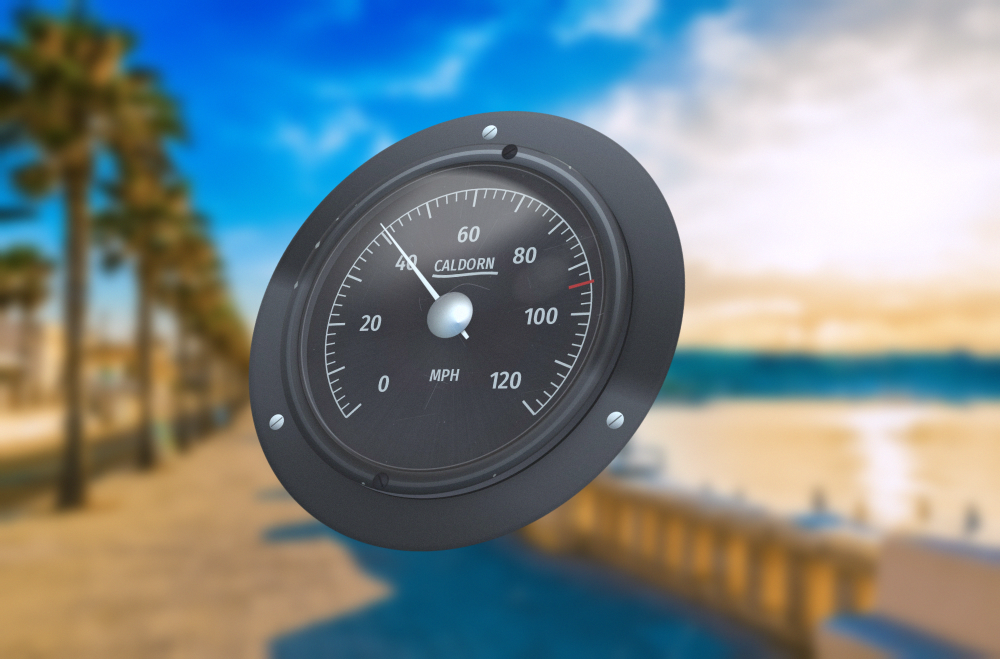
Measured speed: 41 mph
